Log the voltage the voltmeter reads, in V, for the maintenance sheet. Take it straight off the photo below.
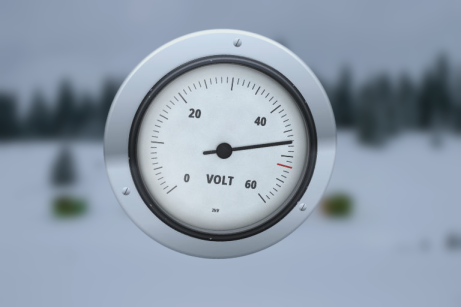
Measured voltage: 47 V
